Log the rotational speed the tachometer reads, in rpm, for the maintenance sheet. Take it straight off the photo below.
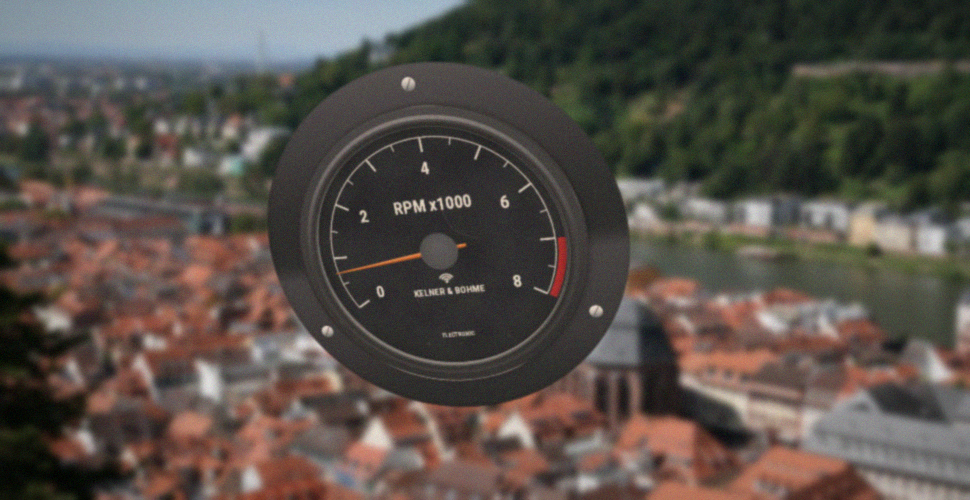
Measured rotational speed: 750 rpm
